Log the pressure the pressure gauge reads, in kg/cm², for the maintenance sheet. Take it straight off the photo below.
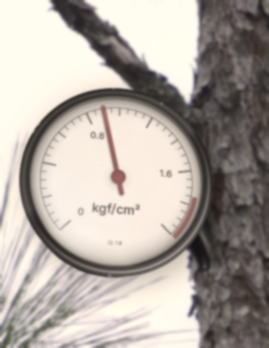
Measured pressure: 0.9 kg/cm²
